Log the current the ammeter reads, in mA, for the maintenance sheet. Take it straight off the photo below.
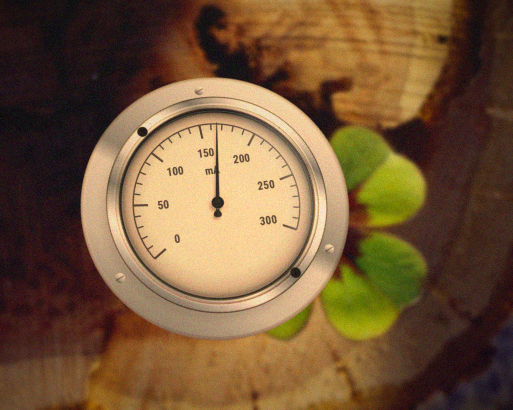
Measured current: 165 mA
